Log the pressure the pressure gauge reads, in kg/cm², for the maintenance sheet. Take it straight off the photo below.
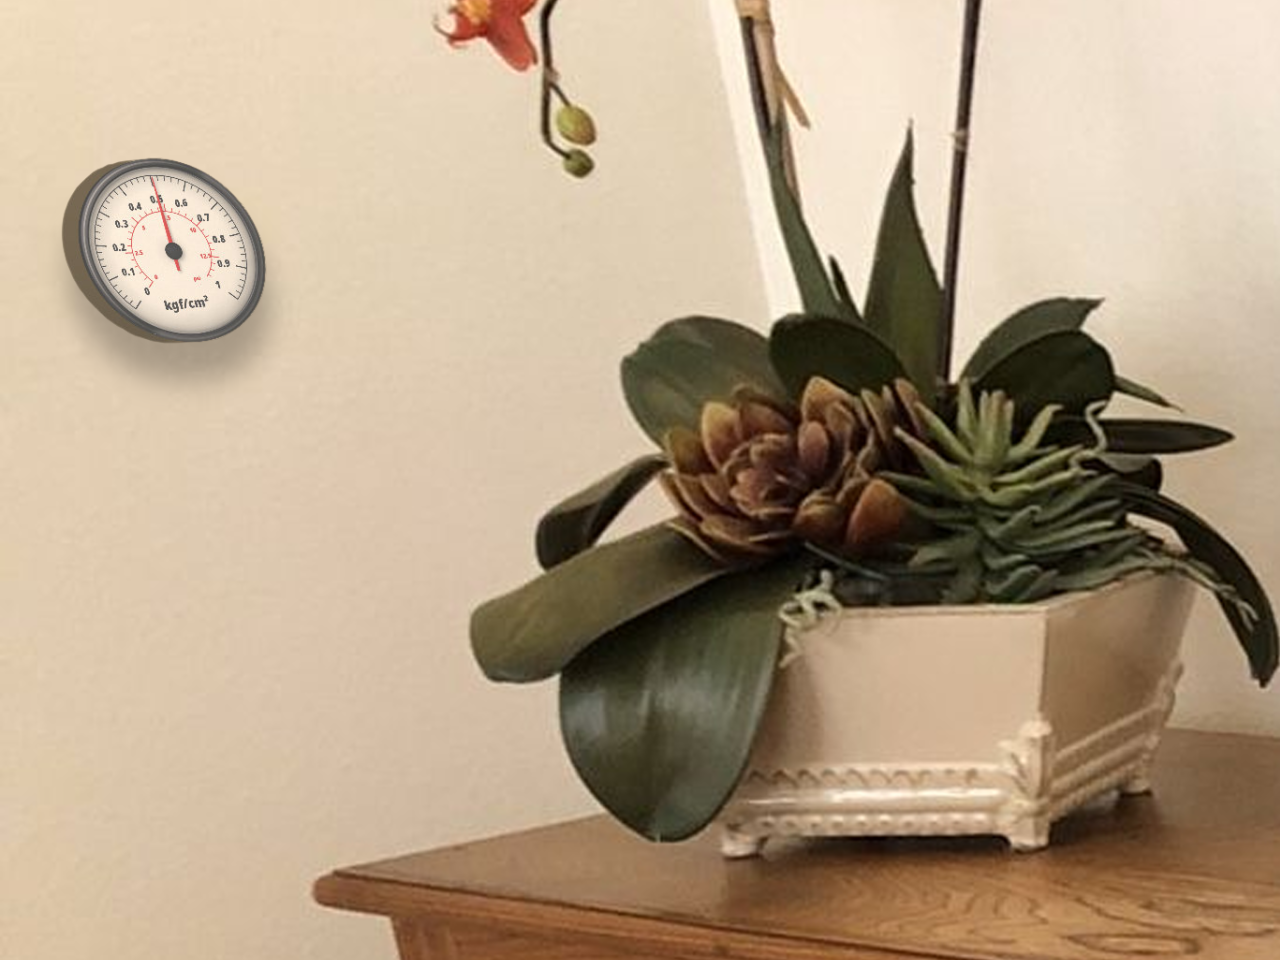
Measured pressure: 0.5 kg/cm²
